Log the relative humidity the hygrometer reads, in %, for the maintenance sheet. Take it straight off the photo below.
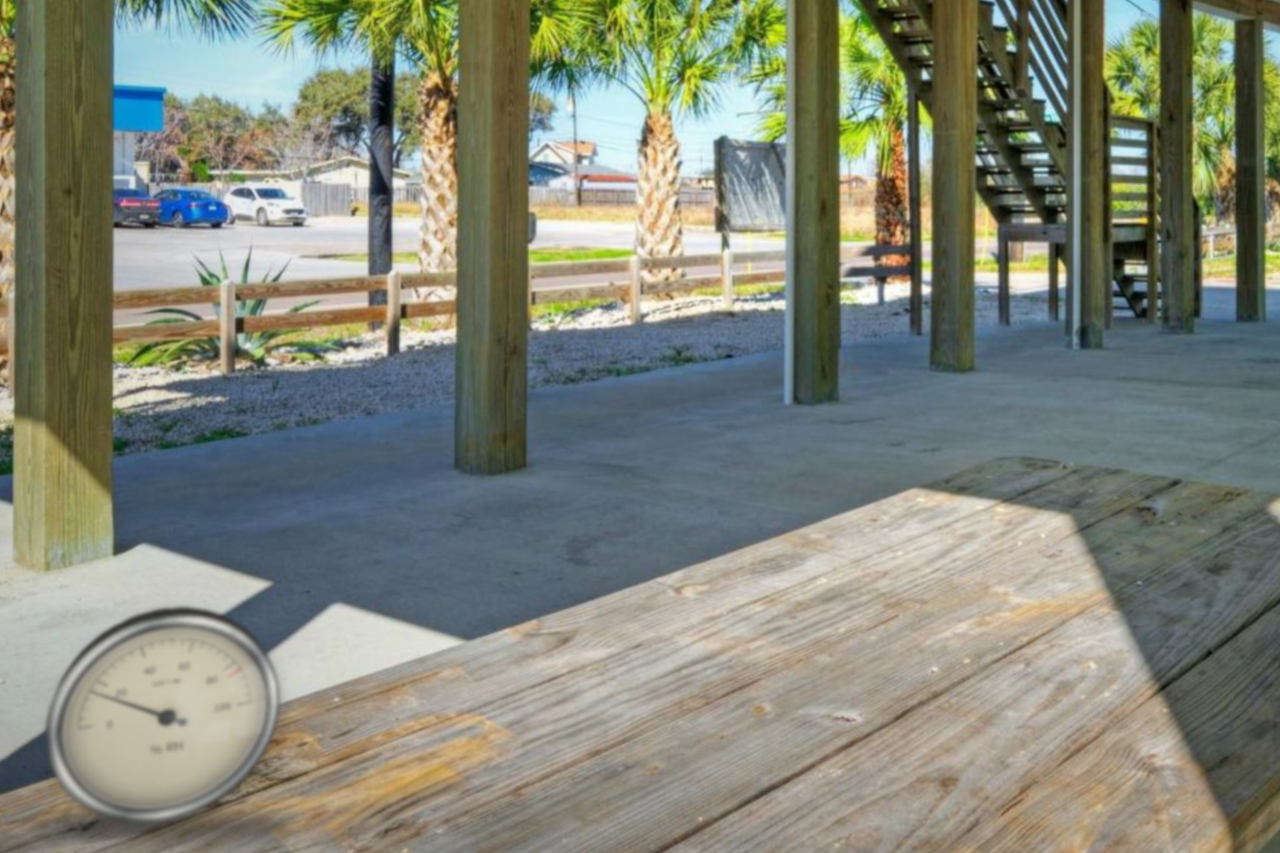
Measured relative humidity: 16 %
